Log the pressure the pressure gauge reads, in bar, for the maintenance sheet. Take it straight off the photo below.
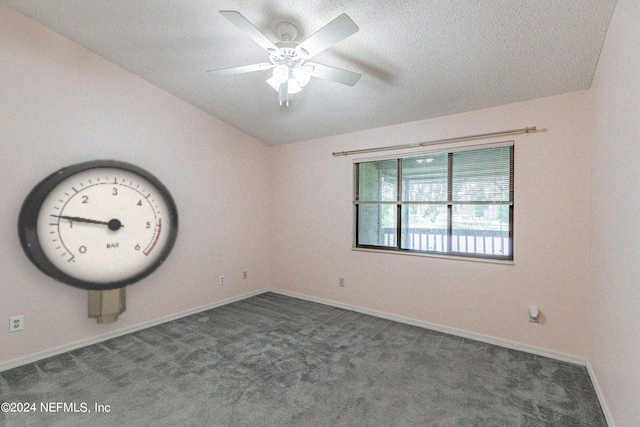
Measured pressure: 1.2 bar
